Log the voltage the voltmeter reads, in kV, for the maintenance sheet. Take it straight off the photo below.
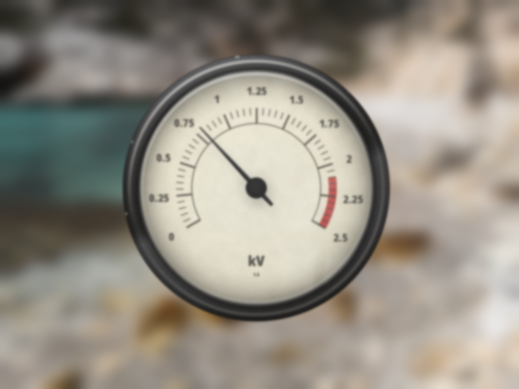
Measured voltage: 0.8 kV
